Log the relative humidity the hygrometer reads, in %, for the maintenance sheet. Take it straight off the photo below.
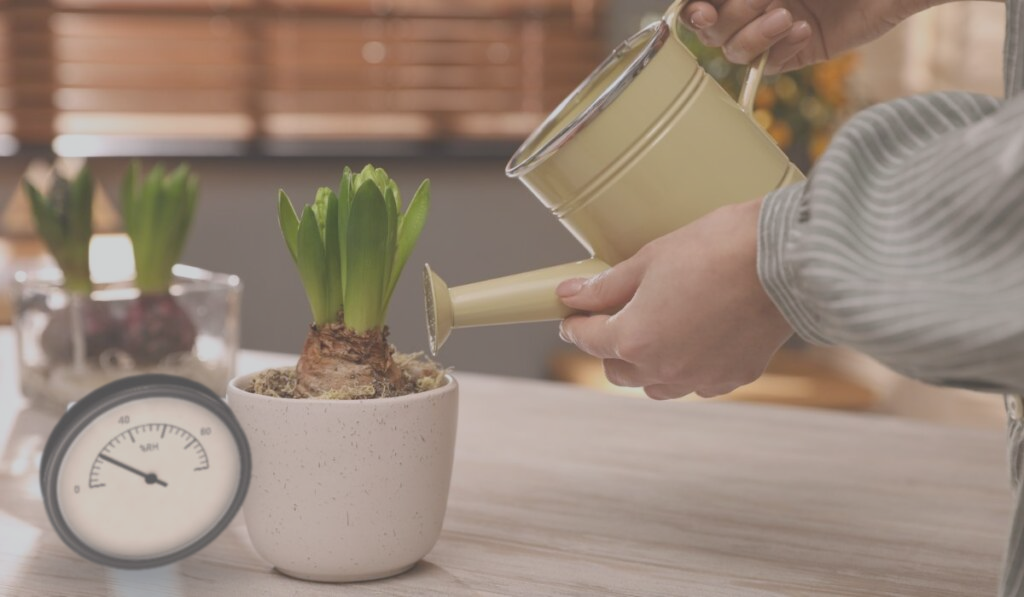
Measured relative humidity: 20 %
